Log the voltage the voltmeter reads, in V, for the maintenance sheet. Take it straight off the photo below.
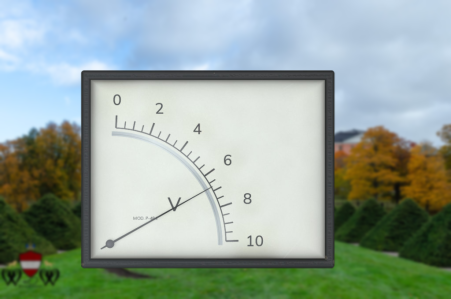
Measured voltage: 6.75 V
